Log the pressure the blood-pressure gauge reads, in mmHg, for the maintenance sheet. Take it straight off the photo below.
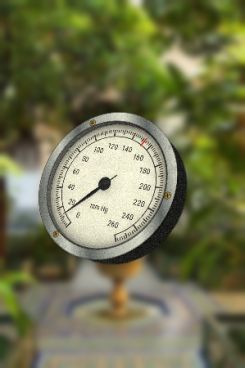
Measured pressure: 10 mmHg
